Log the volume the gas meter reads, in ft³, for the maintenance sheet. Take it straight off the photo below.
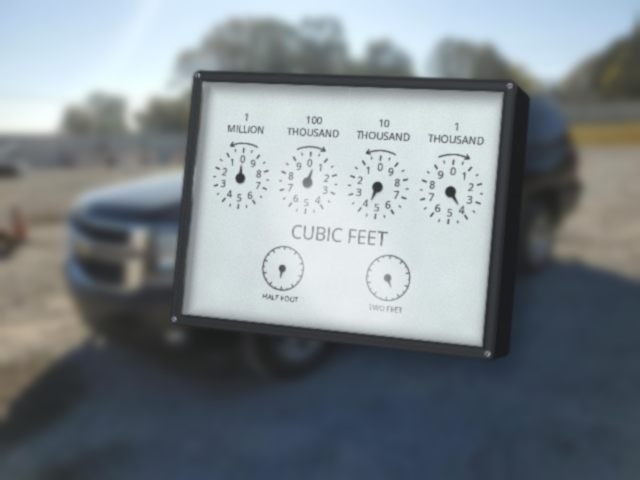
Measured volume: 4400 ft³
